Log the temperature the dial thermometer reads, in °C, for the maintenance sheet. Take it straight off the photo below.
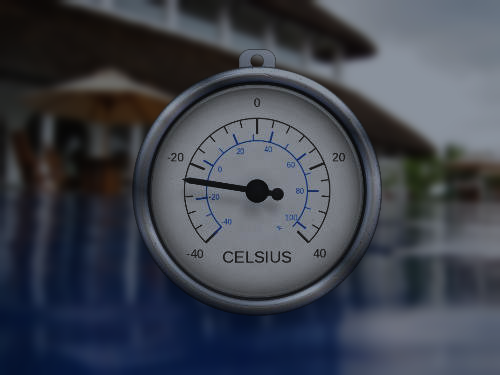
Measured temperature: -24 °C
